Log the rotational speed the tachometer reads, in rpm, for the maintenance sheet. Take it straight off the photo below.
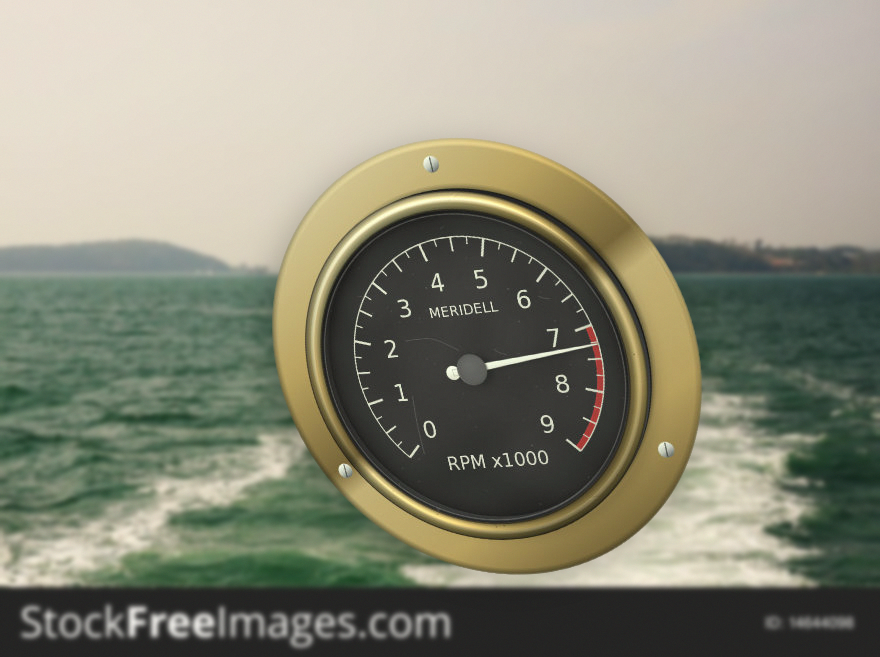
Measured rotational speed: 7250 rpm
